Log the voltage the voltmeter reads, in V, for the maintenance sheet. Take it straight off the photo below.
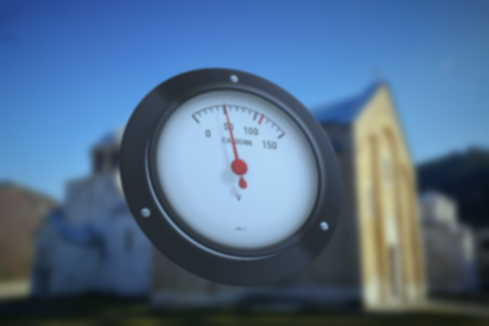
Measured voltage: 50 V
